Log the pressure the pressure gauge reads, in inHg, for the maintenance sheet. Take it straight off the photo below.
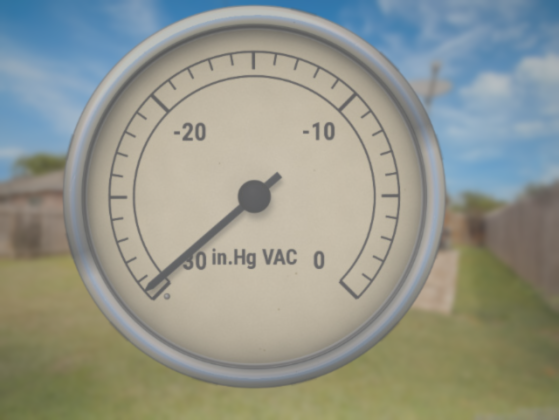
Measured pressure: -29.5 inHg
